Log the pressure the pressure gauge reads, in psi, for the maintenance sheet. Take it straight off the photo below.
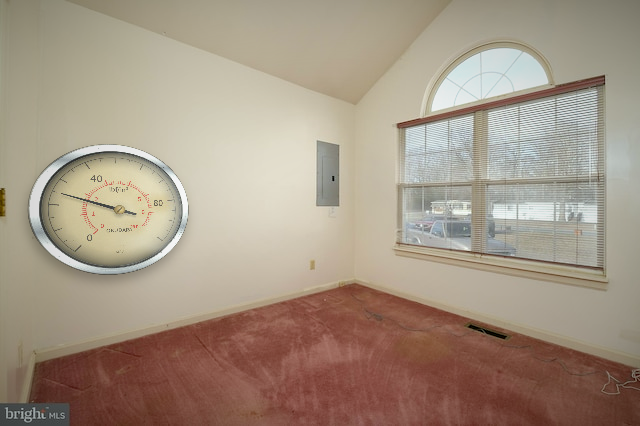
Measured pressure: 25 psi
